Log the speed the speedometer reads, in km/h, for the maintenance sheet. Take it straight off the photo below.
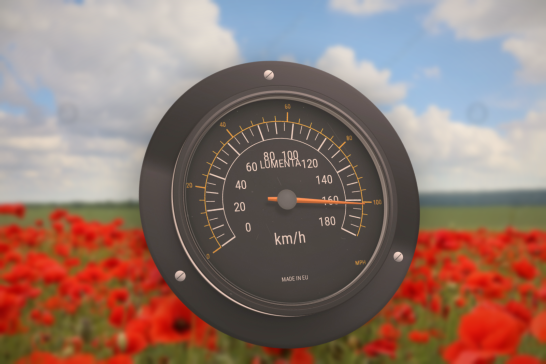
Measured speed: 162.5 km/h
